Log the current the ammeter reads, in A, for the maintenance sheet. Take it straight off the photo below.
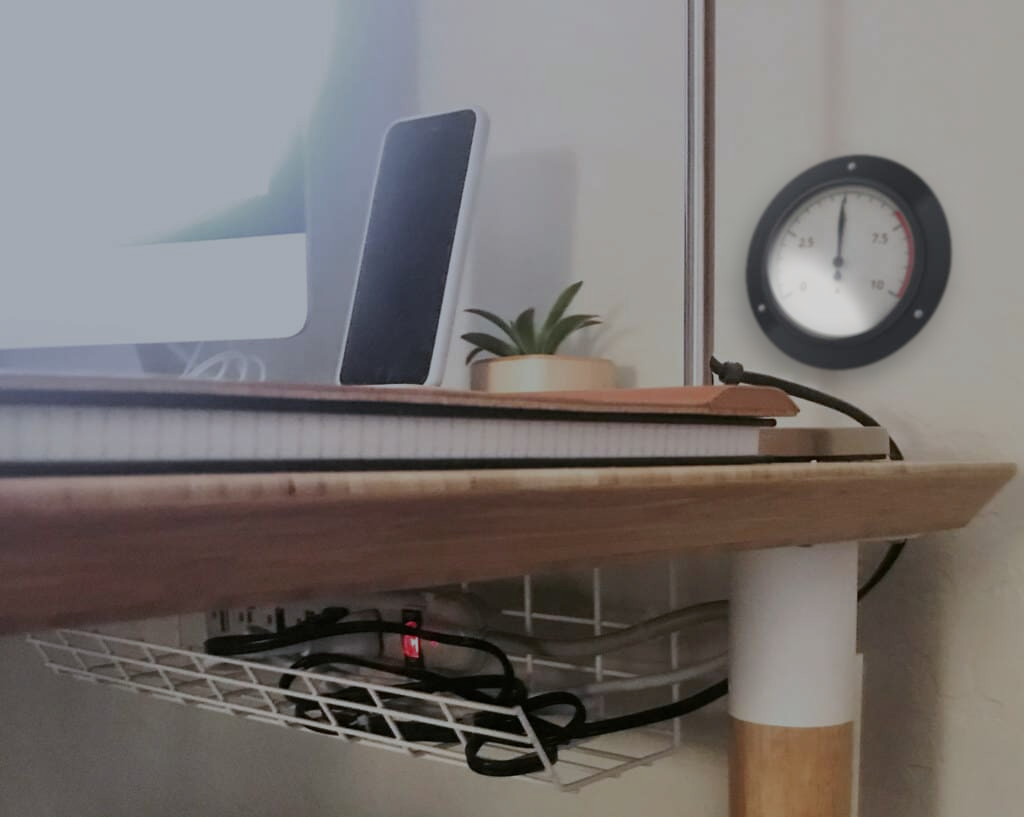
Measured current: 5 A
